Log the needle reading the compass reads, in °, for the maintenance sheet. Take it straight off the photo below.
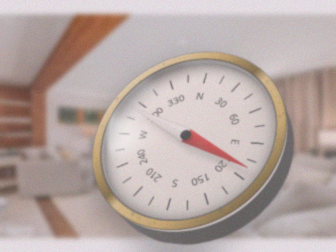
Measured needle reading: 112.5 °
